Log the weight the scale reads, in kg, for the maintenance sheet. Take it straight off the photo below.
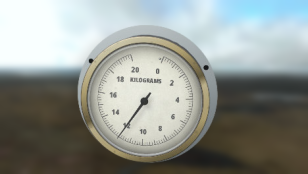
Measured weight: 12 kg
